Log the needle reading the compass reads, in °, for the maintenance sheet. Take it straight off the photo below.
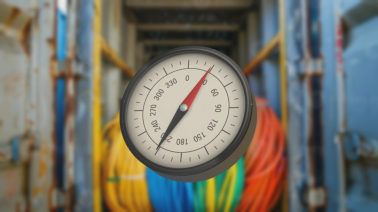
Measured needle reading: 30 °
